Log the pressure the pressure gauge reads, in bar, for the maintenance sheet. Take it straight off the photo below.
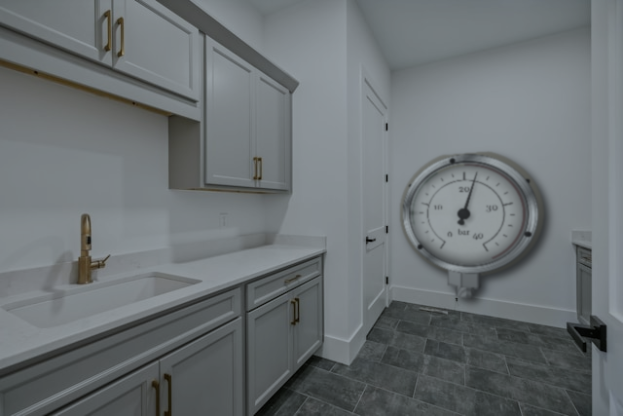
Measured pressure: 22 bar
